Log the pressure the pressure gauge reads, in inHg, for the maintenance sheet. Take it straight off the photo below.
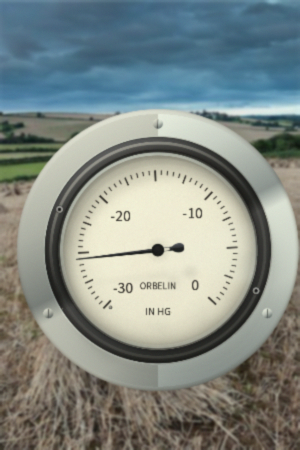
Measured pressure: -25.5 inHg
